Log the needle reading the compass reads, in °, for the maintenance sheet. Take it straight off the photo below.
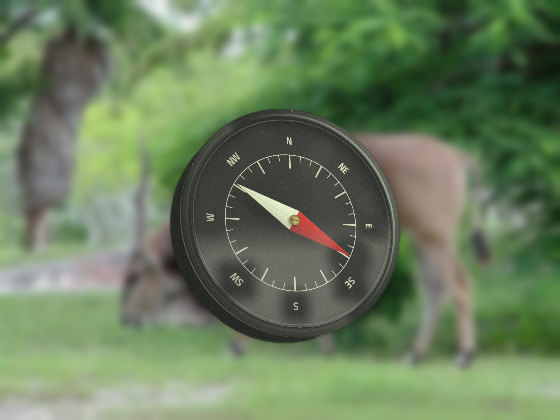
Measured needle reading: 120 °
